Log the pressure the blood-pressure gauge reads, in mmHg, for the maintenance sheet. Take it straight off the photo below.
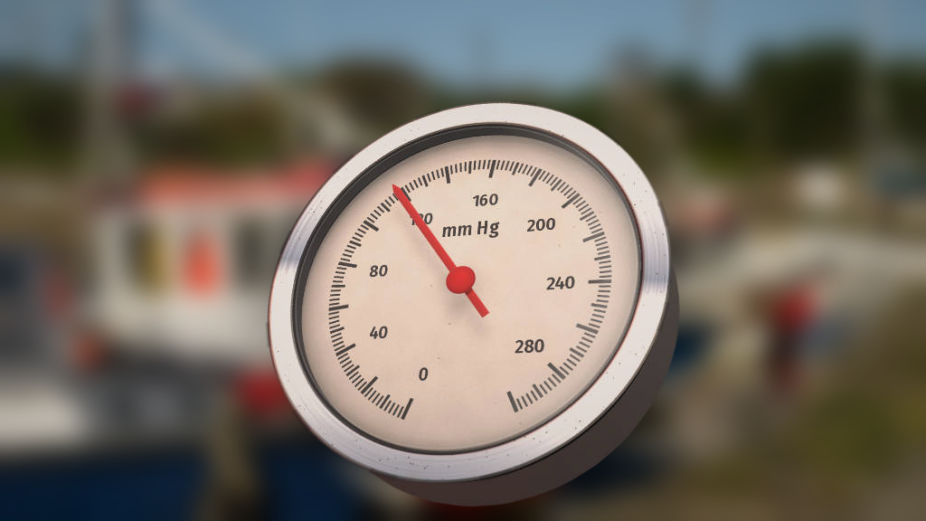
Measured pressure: 118 mmHg
